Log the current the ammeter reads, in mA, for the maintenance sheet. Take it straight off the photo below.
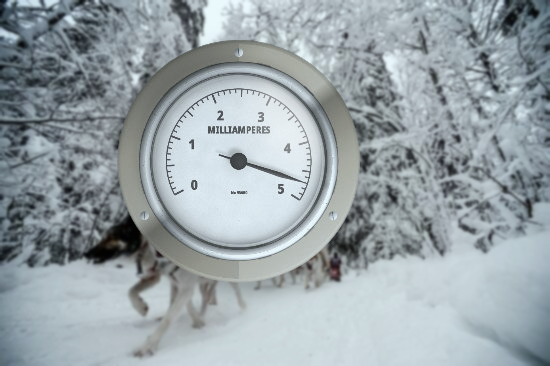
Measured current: 4.7 mA
